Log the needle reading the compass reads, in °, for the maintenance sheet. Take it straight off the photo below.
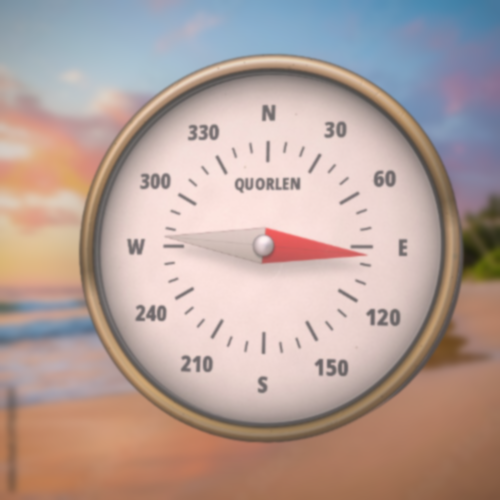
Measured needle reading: 95 °
